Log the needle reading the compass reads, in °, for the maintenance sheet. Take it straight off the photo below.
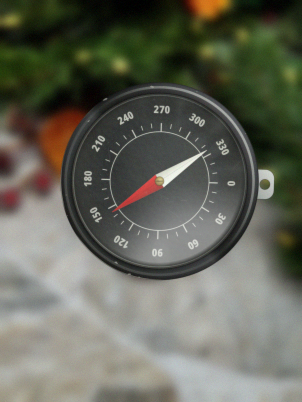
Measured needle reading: 145 °
